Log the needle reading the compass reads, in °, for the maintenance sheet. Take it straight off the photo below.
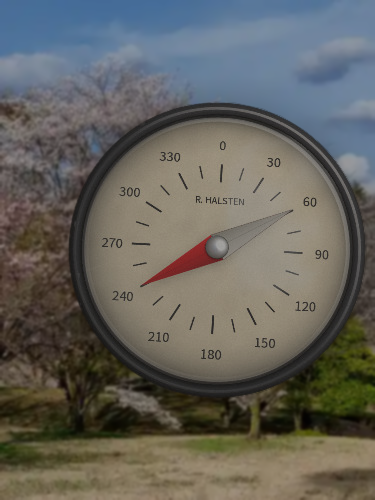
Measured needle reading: 240 °
